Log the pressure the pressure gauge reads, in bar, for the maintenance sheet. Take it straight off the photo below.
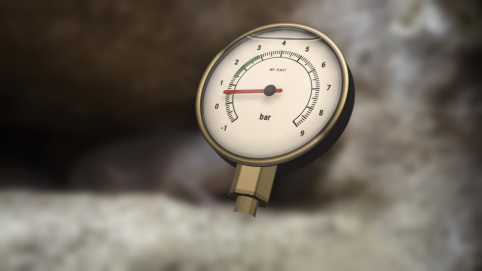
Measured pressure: 0.5 bar
